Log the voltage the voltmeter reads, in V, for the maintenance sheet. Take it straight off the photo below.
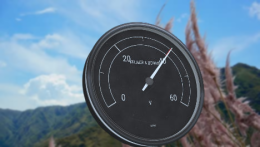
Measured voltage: 40 V
